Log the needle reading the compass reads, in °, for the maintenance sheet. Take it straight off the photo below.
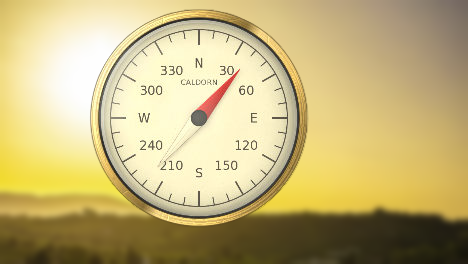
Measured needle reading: 40 °
